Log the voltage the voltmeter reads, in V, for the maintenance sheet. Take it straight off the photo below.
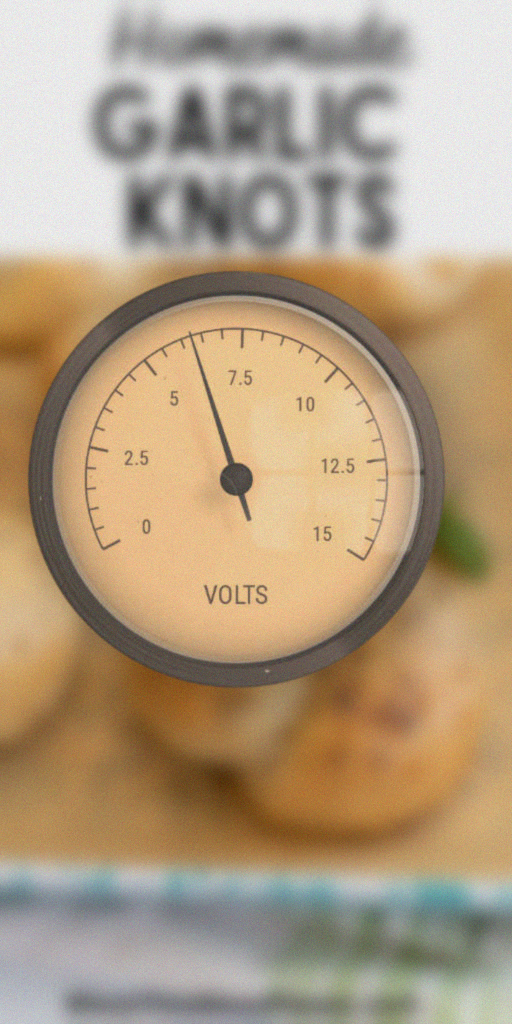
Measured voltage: 6.25 V
